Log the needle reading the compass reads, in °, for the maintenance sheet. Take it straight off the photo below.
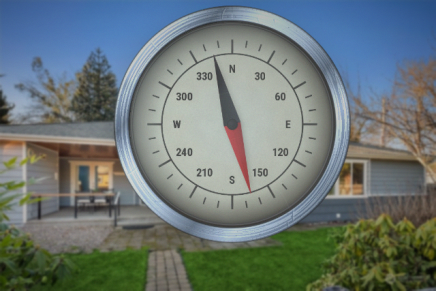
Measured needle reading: 165 °
